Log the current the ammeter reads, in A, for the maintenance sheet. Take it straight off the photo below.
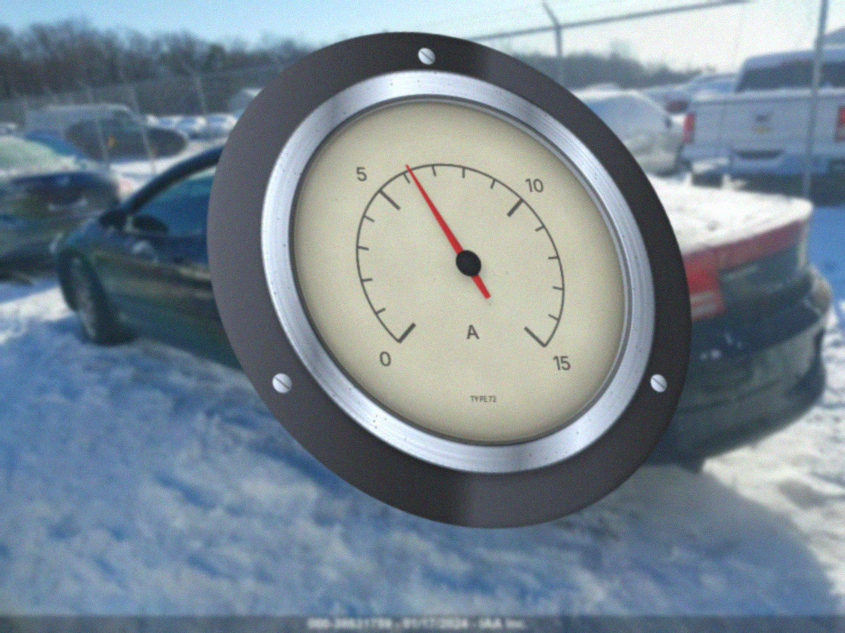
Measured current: 6 A
